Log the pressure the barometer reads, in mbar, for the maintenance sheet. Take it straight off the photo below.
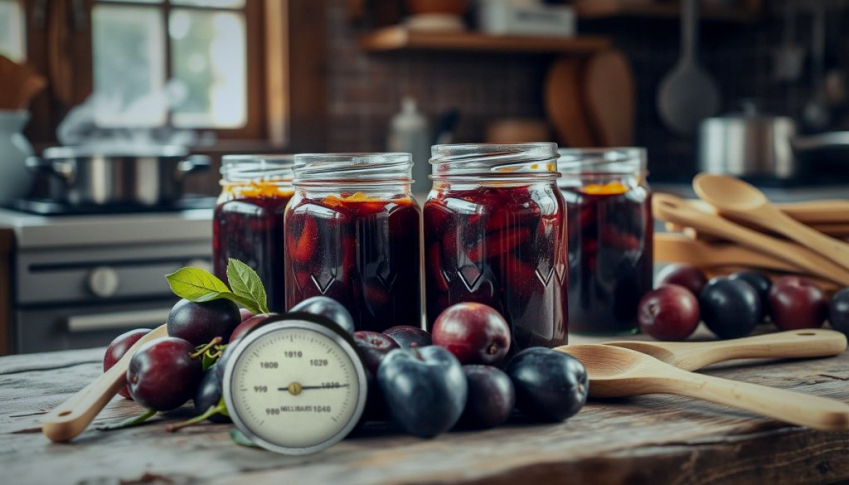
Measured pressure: 1030 mbar
